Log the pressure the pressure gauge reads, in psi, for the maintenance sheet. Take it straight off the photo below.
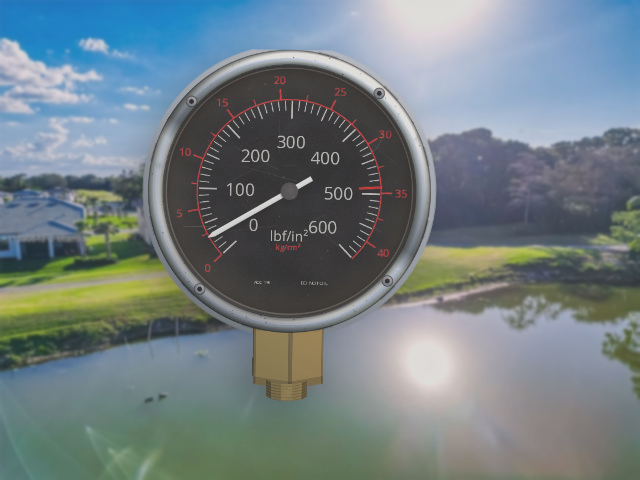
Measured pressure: 30 psi
